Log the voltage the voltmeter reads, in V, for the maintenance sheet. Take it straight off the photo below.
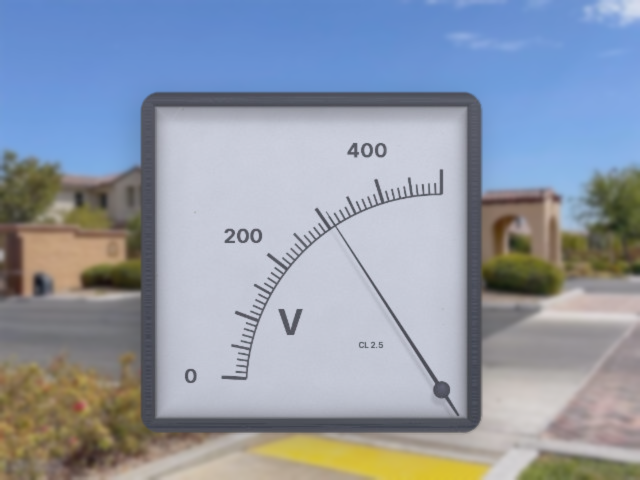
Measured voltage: 310 V
